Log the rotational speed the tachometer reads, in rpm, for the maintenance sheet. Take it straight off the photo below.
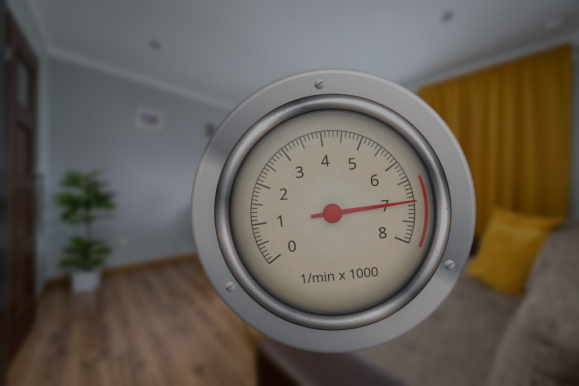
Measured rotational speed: 7000 rpm
